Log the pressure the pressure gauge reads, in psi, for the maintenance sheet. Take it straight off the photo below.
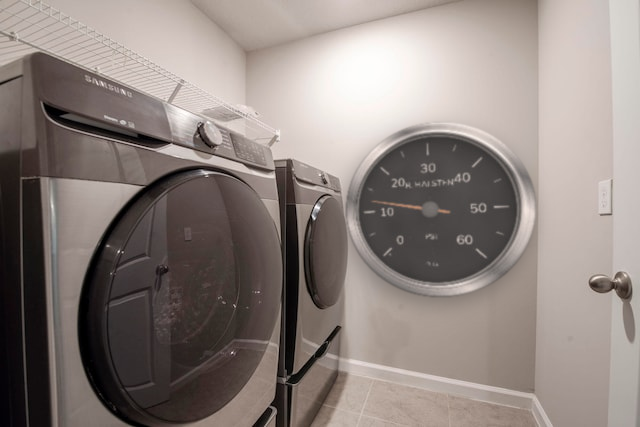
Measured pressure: 12.5 psi
